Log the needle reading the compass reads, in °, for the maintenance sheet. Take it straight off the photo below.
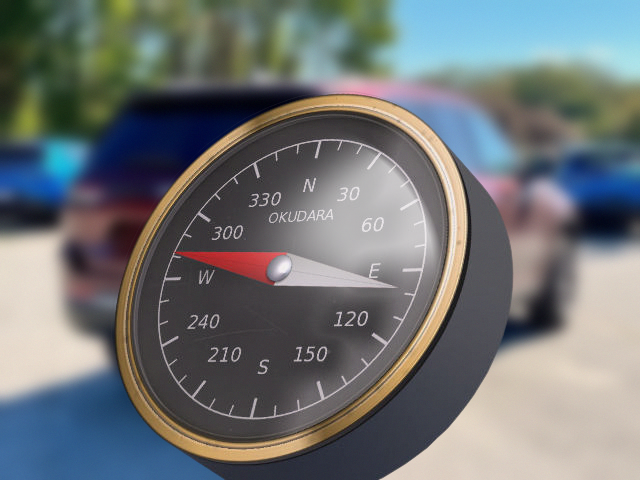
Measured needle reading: 280 °
